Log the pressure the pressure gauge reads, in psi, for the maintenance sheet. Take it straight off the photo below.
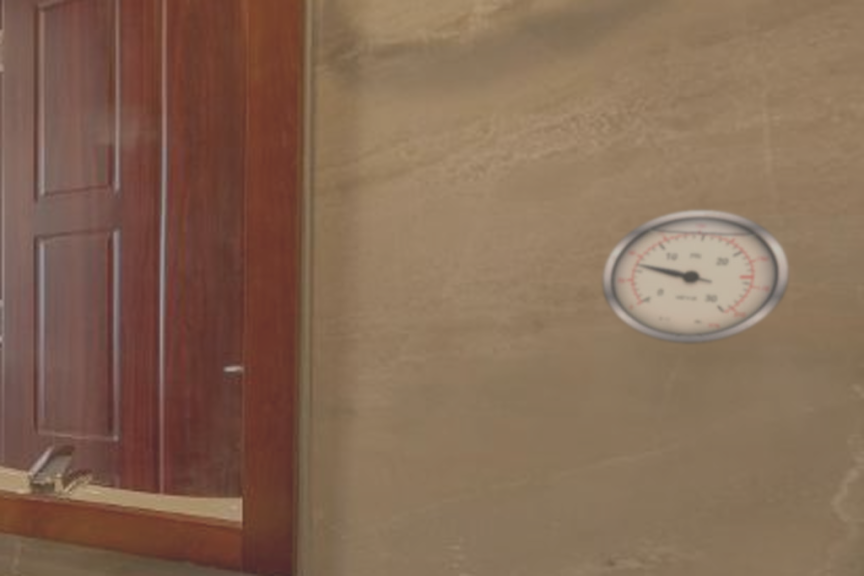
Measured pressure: 6 psi
